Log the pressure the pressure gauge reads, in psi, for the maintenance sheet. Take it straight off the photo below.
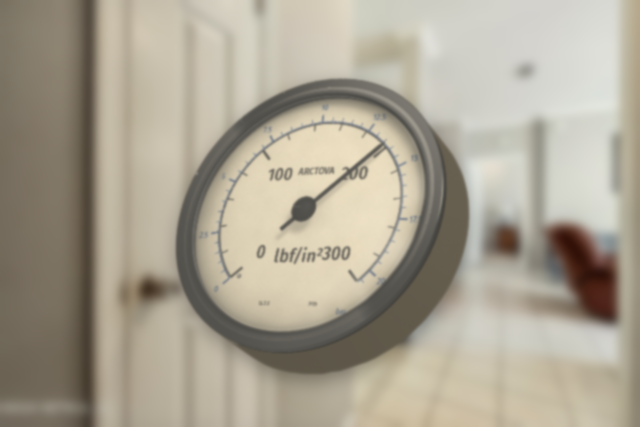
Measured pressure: 200 psi
